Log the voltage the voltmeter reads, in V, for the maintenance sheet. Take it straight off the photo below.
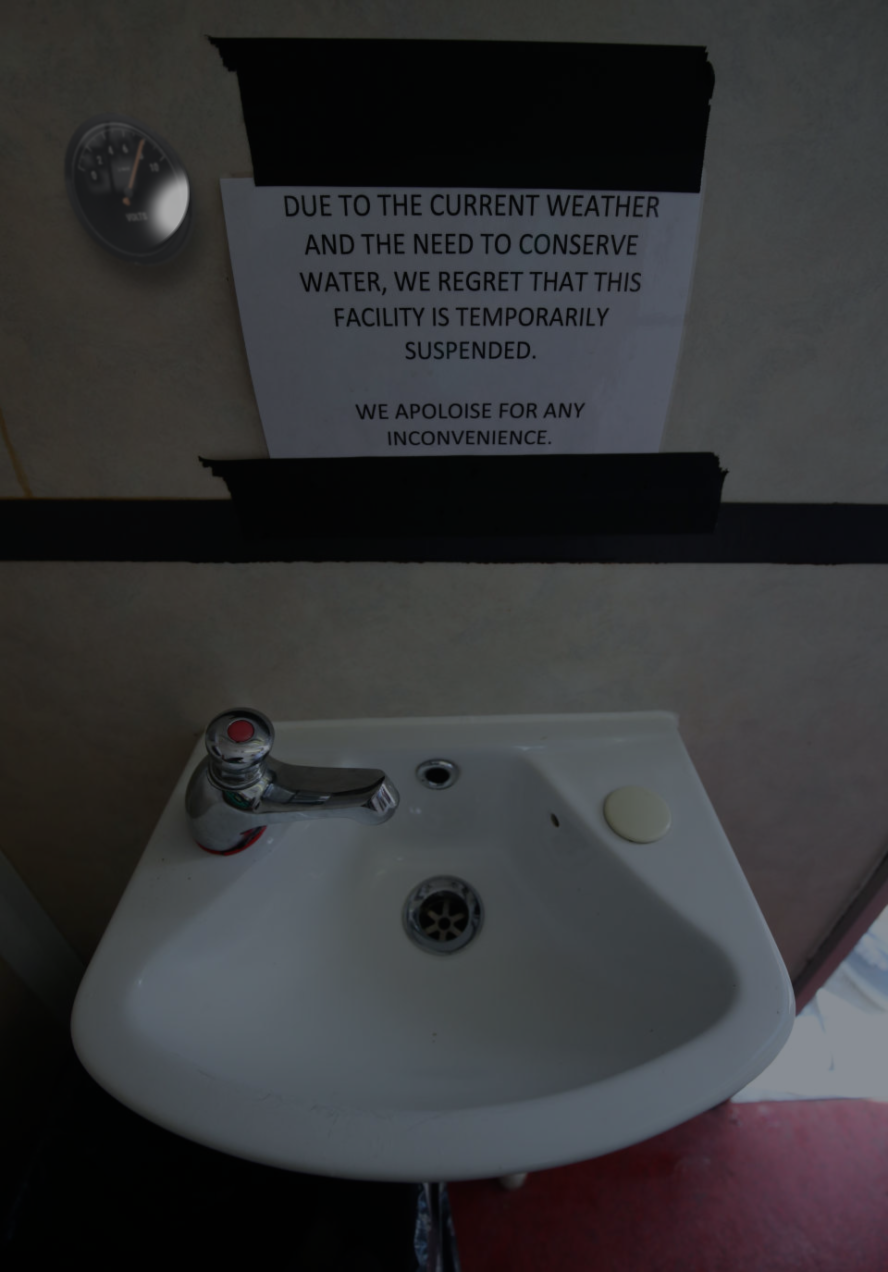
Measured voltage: 8 V
